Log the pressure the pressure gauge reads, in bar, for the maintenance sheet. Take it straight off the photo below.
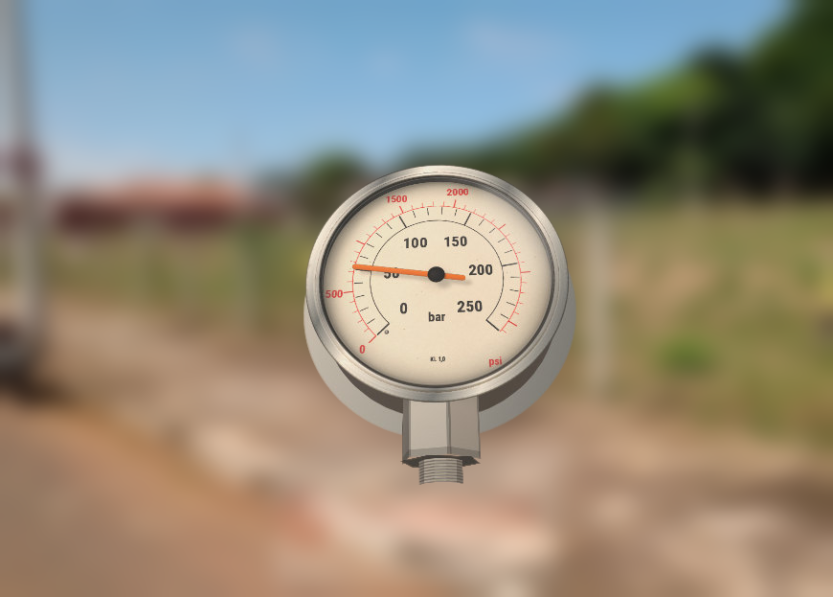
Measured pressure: 50 bar
